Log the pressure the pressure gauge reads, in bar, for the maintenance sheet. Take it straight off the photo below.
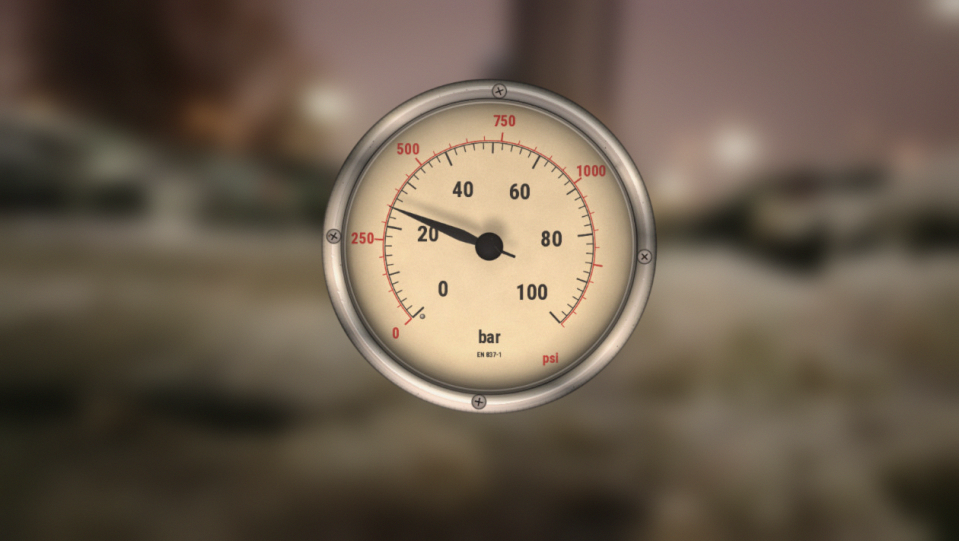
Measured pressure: 24 bar
